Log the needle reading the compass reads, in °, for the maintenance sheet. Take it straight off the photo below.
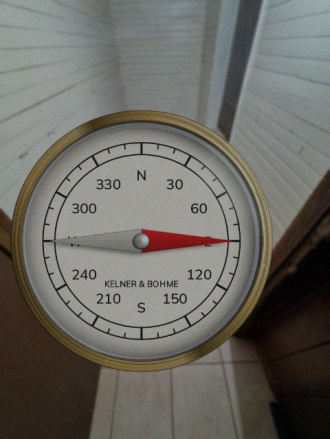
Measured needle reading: 90 °
